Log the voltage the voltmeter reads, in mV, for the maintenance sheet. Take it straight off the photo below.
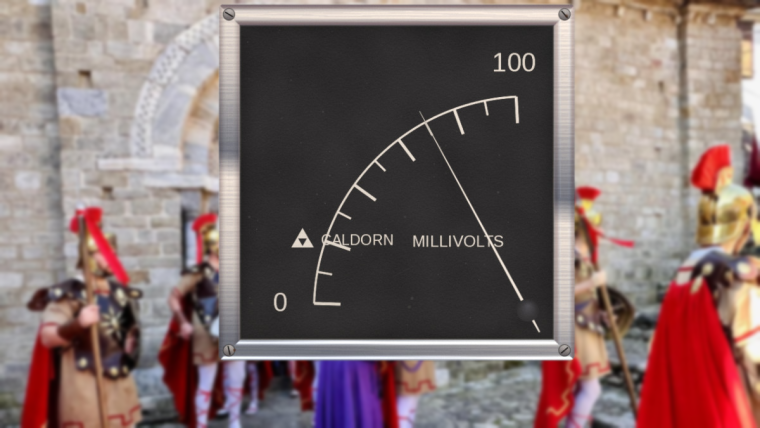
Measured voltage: 70 mV
